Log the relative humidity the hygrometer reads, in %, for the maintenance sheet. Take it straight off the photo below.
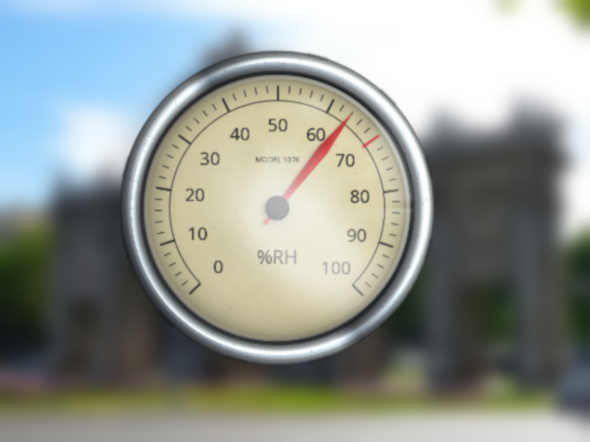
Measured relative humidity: 64 %
